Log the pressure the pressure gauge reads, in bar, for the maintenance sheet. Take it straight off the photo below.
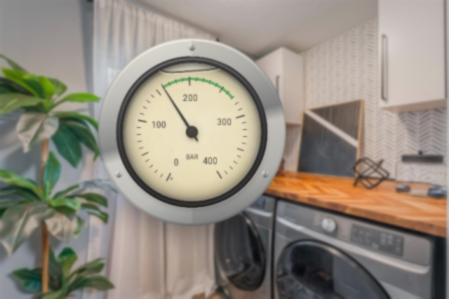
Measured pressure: 160 bar
